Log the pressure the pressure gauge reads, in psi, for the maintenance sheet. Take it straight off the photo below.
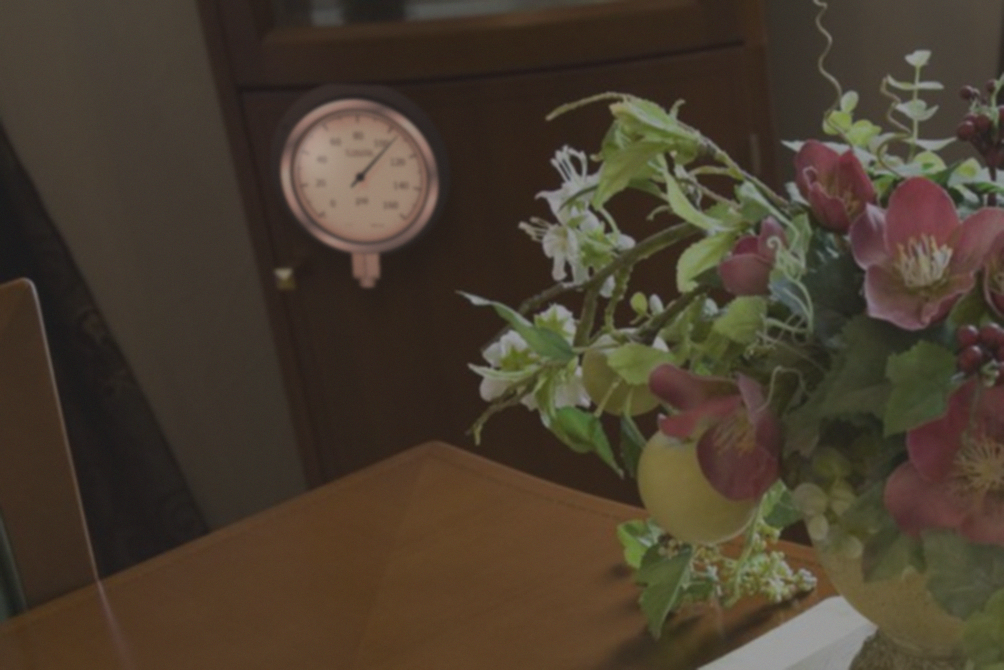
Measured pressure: 105 psi
